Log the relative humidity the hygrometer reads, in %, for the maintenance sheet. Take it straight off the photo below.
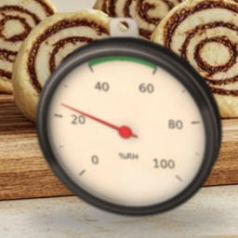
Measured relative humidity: 25 %
